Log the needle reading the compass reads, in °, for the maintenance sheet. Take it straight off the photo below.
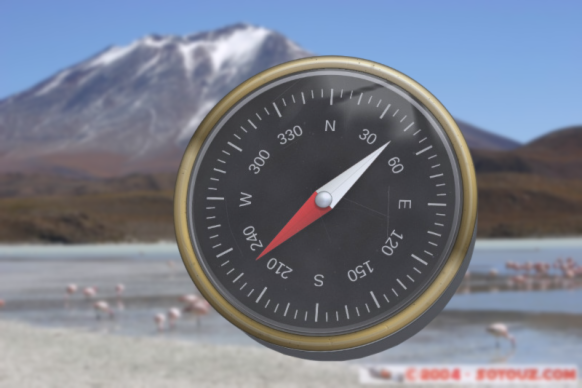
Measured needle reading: 225 °
